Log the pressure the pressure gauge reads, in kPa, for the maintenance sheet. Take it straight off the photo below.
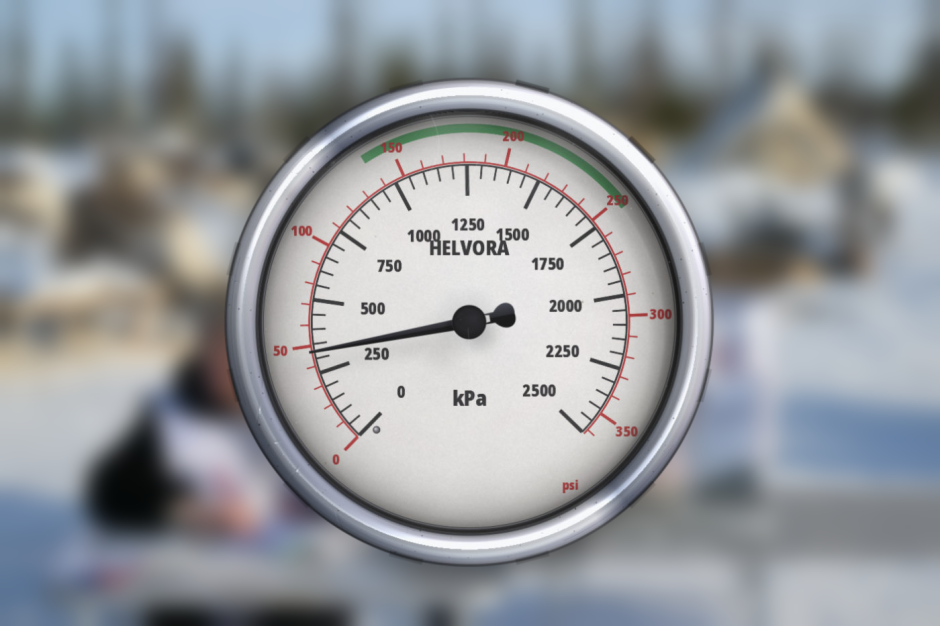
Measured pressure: 325 kPa
